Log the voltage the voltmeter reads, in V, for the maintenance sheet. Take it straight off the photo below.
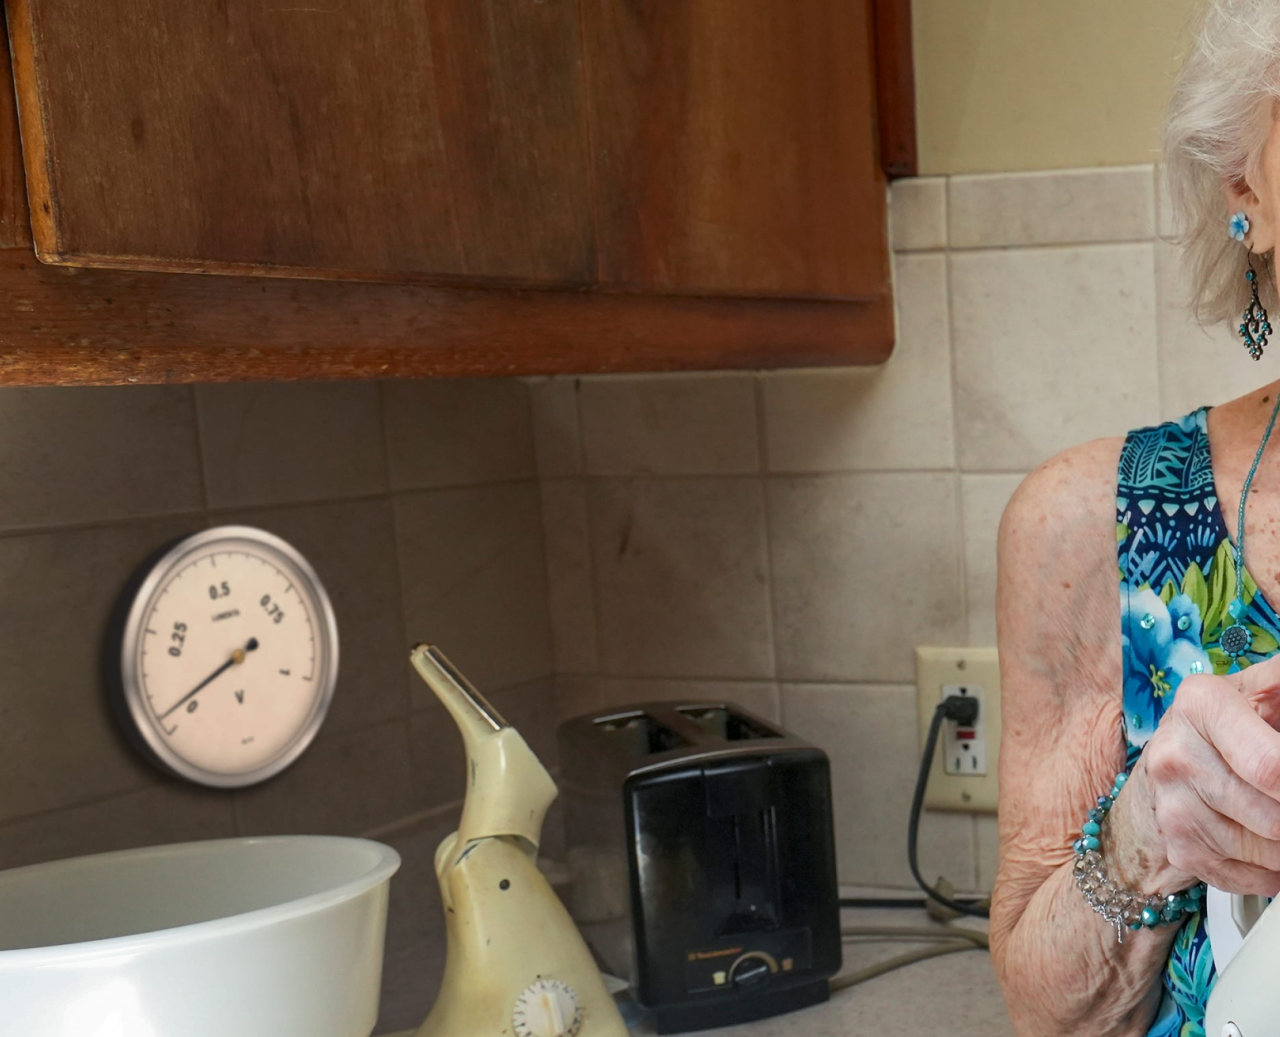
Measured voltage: 0.05 V
